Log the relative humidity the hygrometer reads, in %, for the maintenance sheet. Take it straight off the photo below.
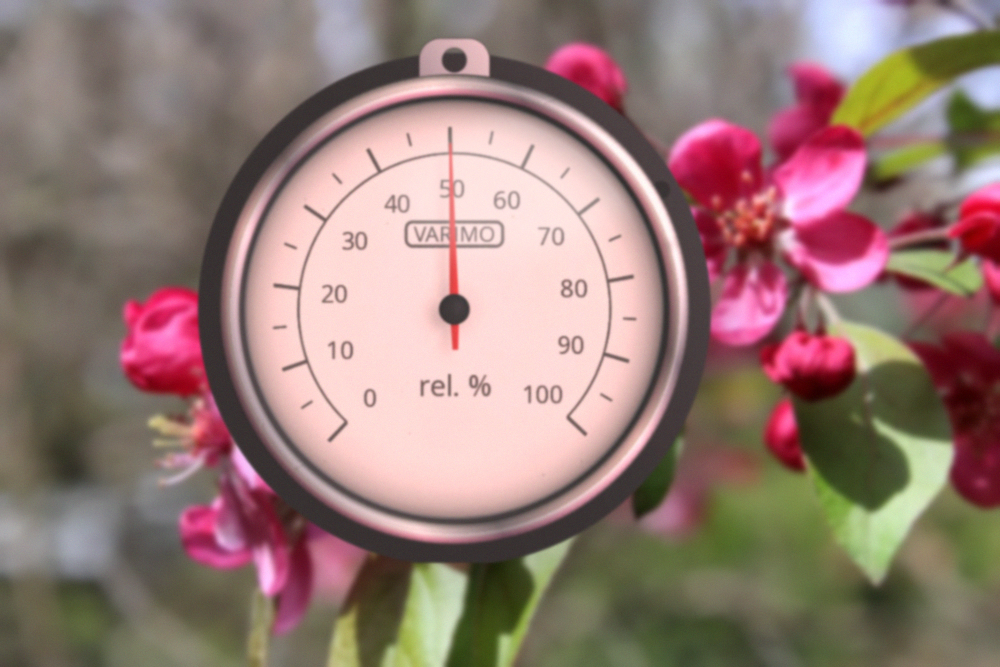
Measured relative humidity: 50 %
